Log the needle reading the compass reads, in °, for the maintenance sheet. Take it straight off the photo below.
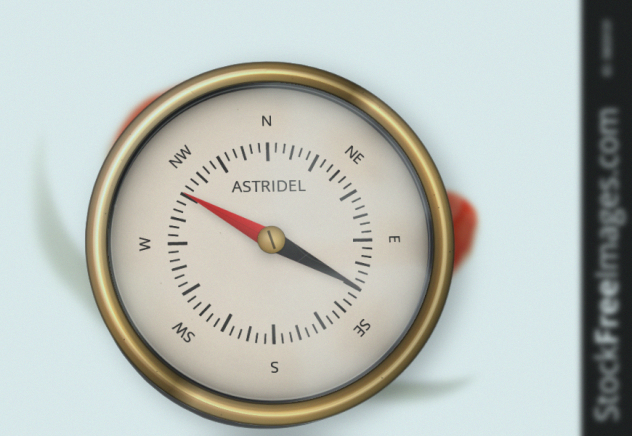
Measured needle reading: 300 °
